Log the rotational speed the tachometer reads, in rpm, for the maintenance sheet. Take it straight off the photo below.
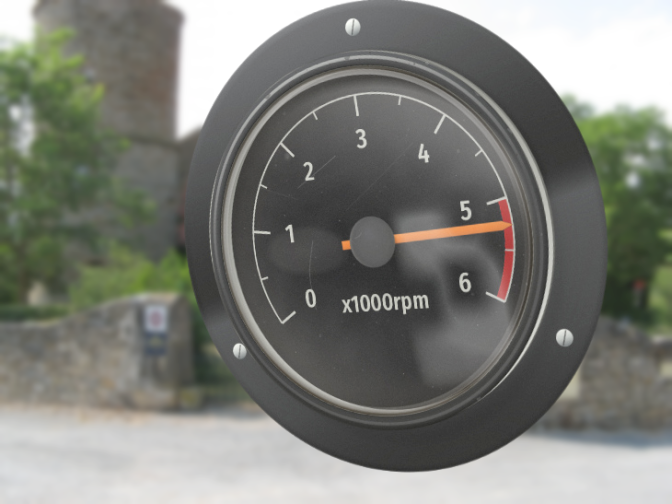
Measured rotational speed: 5250 rpm
